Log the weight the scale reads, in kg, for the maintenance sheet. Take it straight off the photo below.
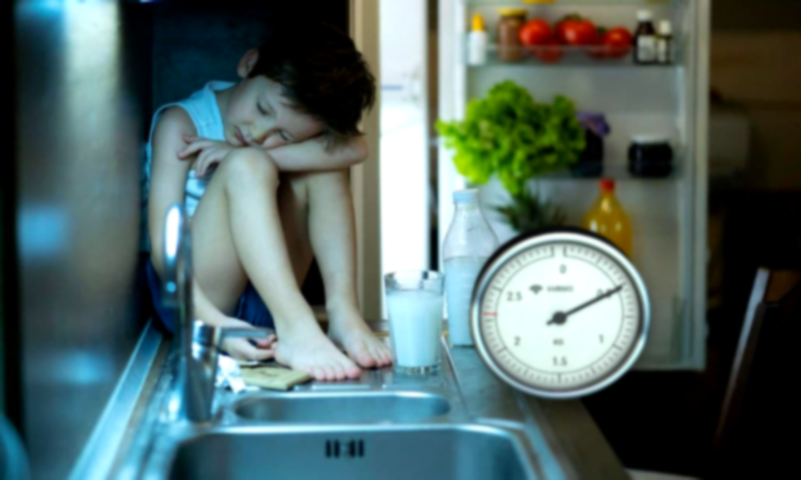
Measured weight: 0.5 kg
